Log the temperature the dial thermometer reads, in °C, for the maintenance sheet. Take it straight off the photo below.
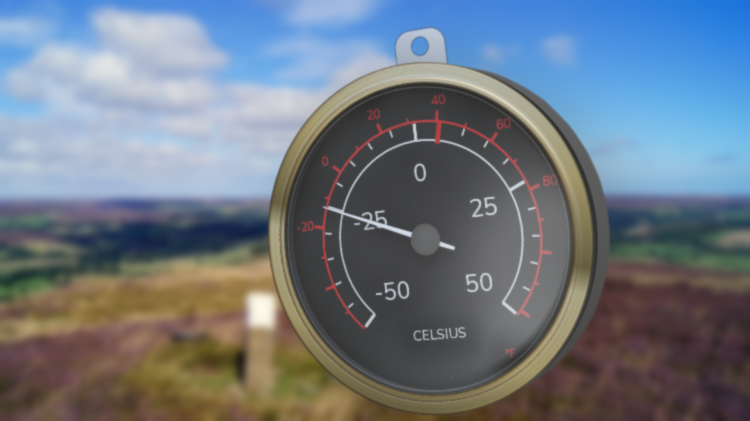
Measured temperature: -25 °C
